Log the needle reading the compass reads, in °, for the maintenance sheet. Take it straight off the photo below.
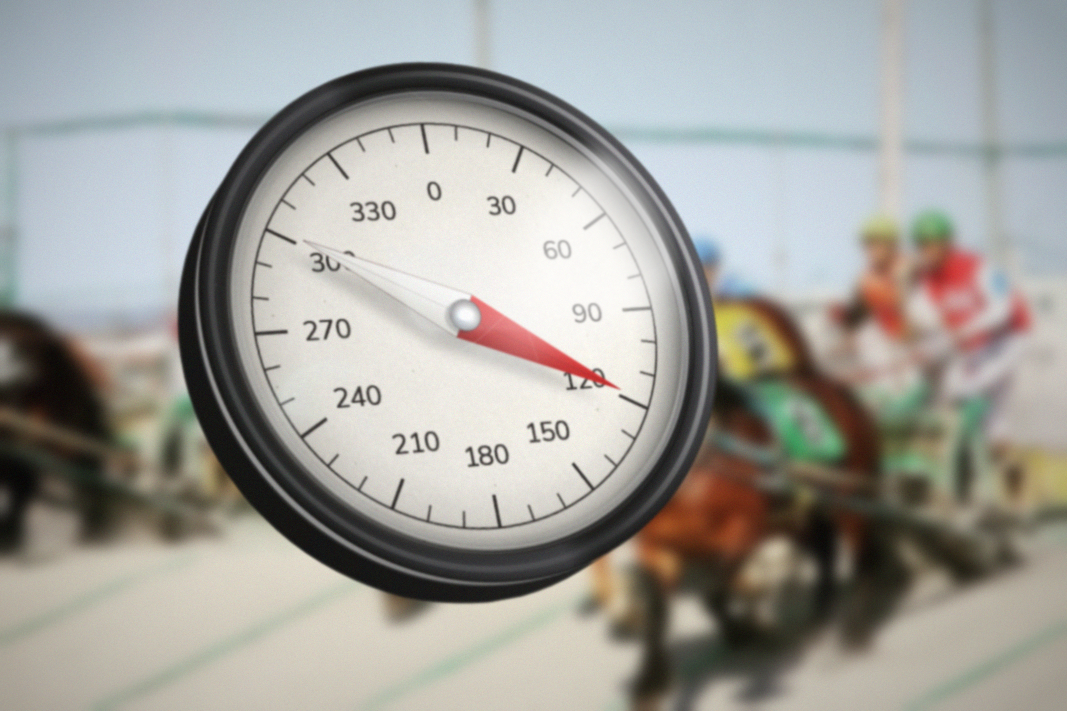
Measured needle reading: 120 °
